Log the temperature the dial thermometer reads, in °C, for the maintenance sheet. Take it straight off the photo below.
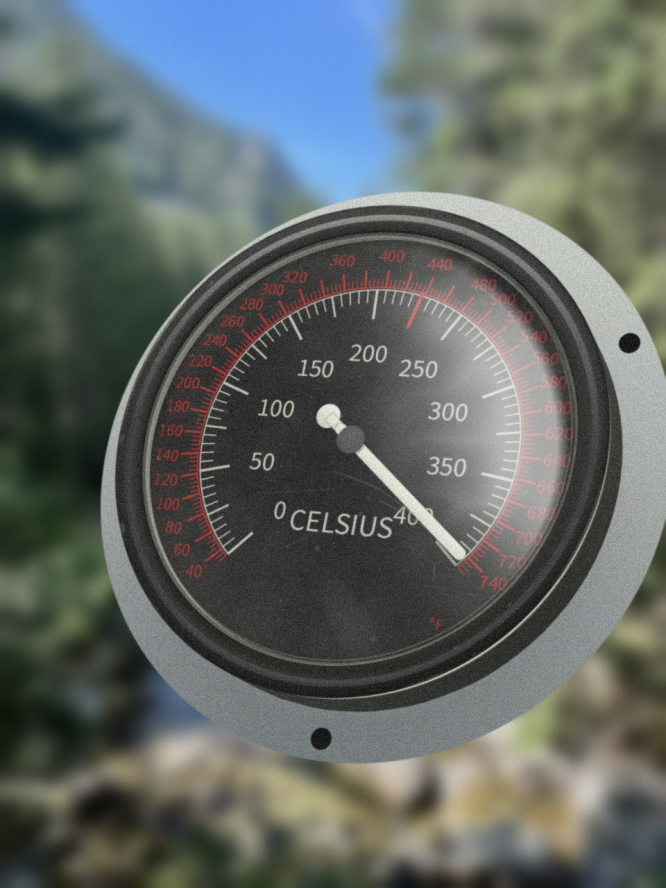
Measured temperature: 395 °C
